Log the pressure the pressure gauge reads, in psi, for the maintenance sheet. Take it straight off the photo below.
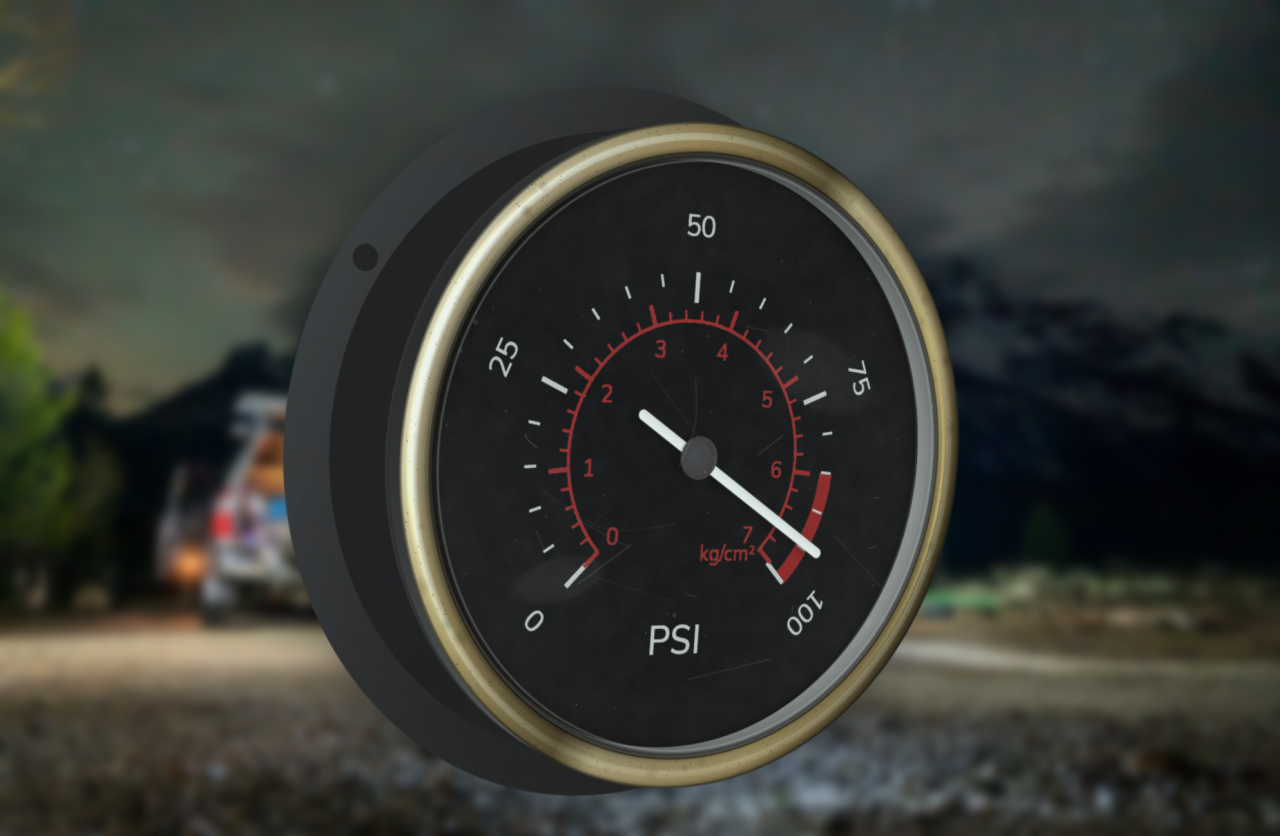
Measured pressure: 95 psi
